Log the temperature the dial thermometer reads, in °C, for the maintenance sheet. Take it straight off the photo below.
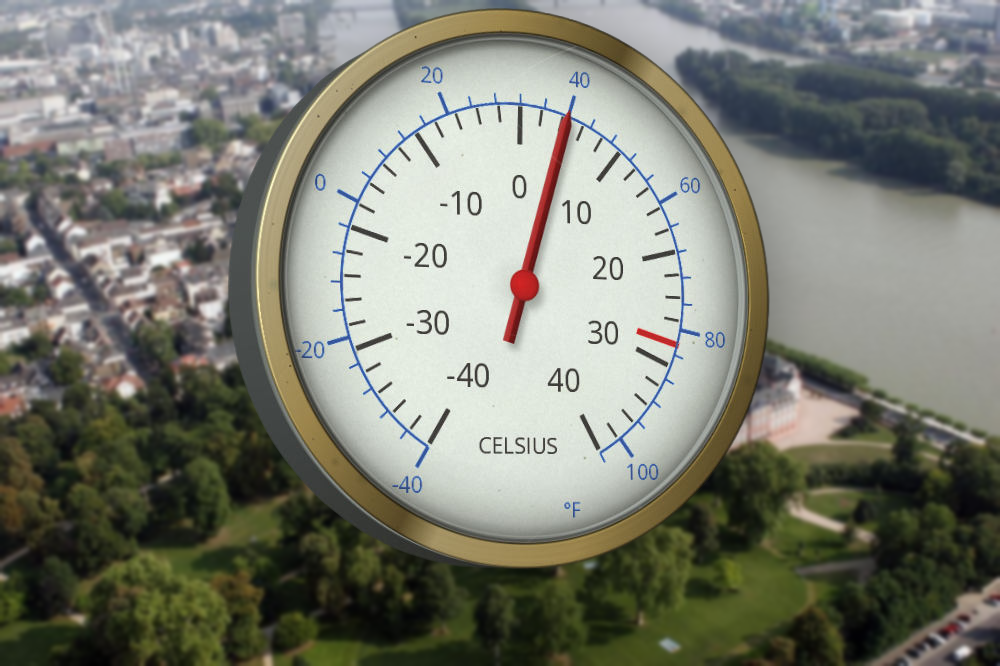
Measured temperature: 4 °C
